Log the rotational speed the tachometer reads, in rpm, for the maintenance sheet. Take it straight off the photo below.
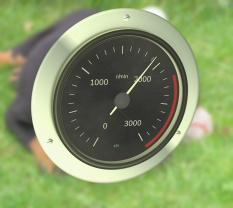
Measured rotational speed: 1900 rpm
